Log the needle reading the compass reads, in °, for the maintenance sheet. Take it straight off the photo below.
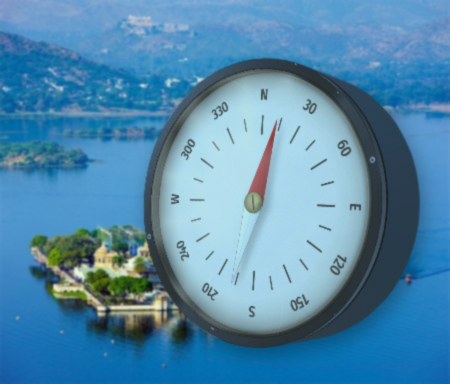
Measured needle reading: 15 °
